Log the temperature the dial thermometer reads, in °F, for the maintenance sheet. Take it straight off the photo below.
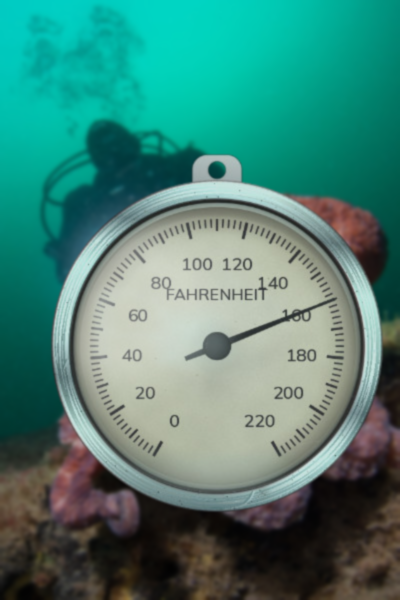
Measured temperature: 160 °F
